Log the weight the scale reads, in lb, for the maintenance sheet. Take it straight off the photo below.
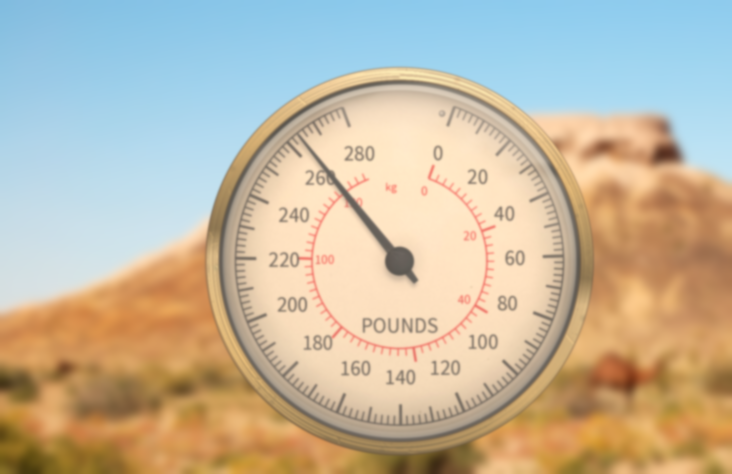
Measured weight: 264 lb
